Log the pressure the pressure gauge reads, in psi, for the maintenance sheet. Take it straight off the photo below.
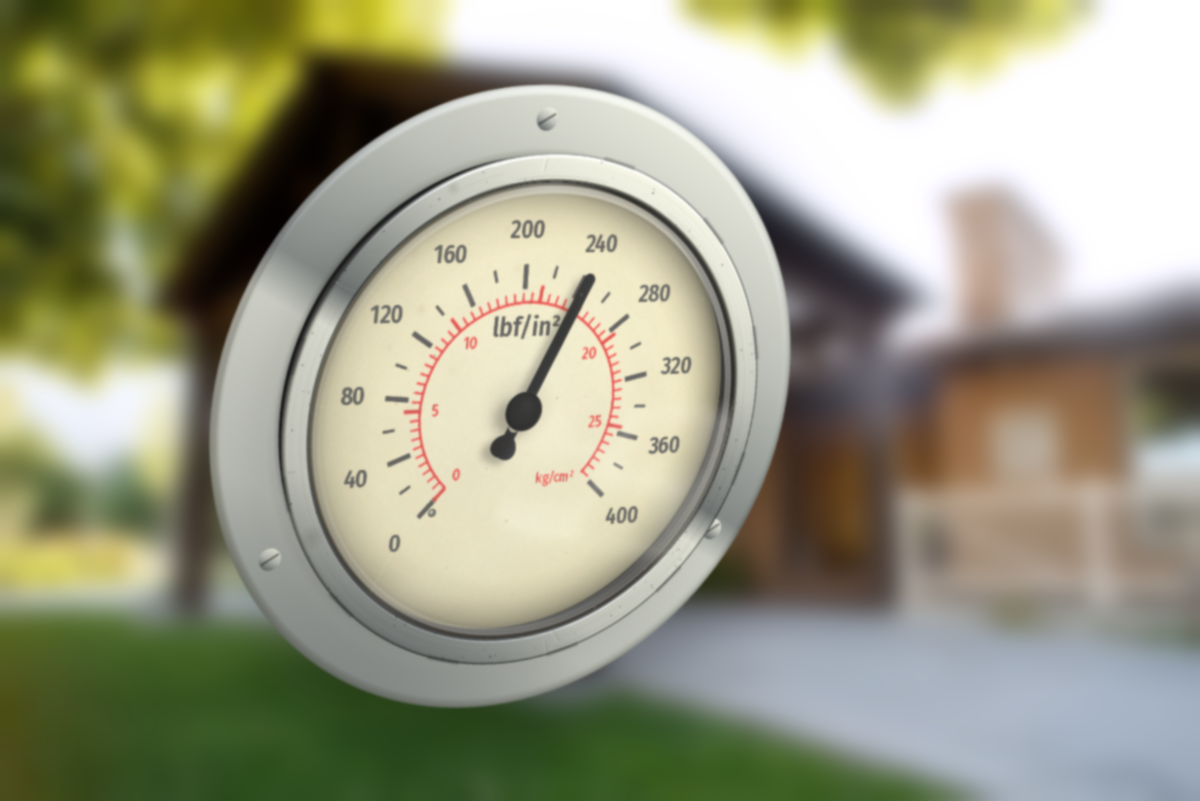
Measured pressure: 240 psi
